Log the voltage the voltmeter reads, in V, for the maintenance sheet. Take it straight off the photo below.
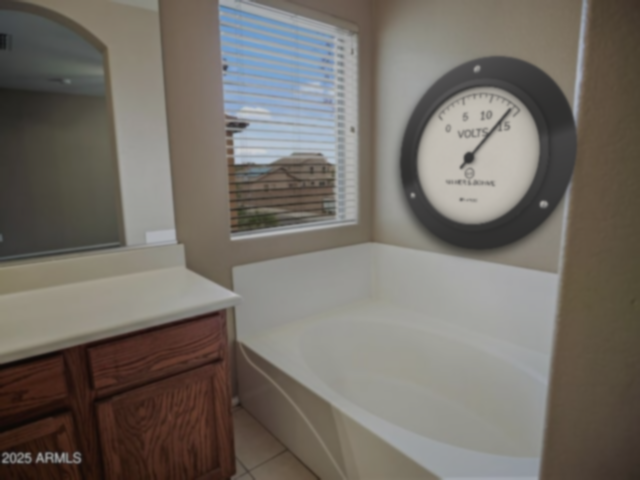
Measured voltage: 14 V
